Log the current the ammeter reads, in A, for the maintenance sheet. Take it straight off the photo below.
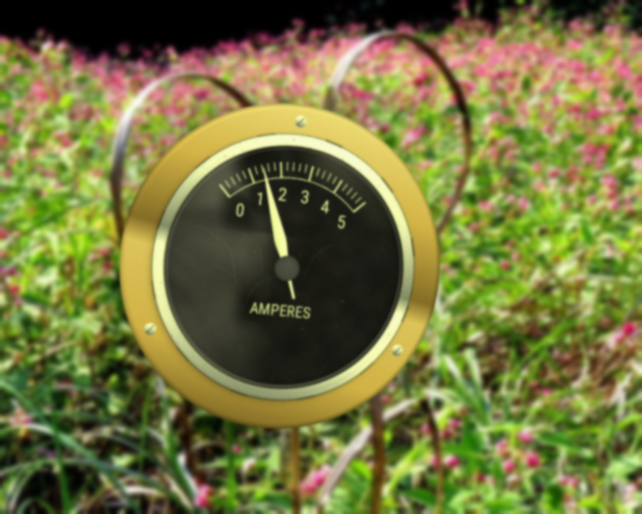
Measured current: 1.4 A
